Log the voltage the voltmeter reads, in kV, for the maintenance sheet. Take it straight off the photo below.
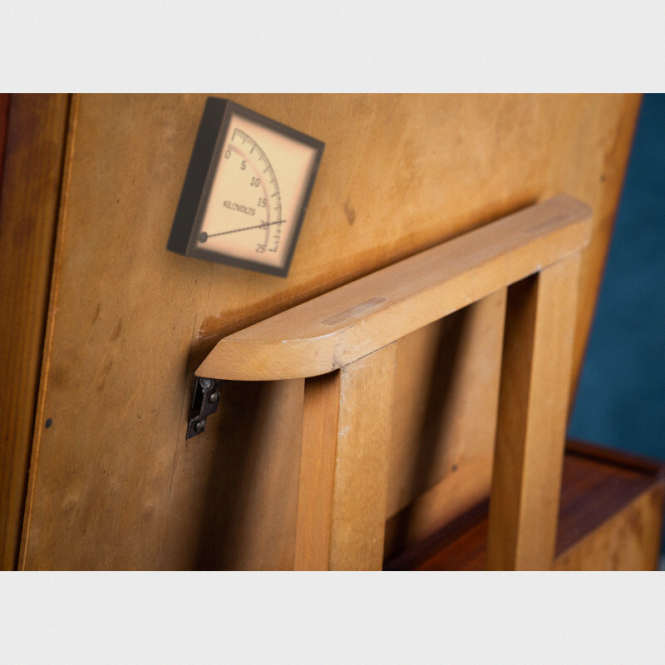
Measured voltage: 20 kV
